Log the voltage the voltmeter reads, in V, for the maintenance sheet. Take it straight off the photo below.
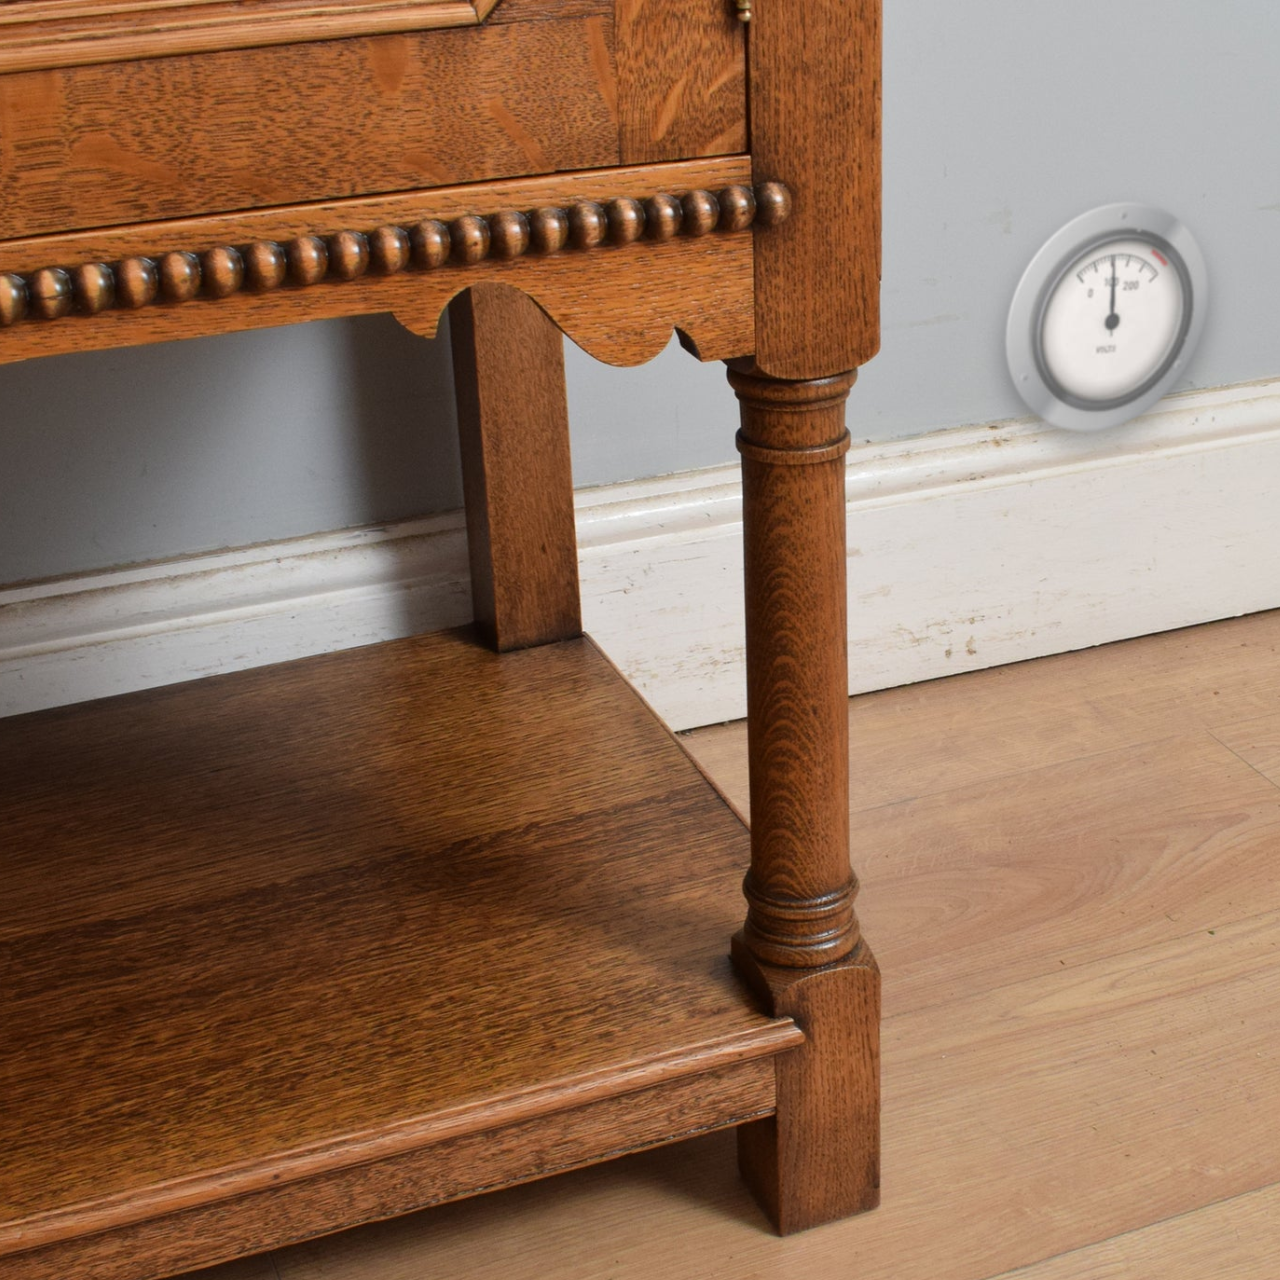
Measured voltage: 100 V
